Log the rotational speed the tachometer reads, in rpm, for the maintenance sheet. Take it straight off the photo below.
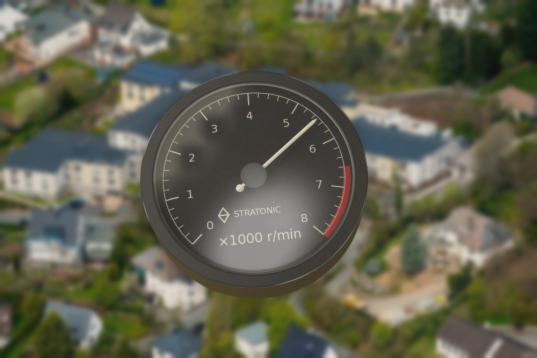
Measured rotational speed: 5500 rpm
